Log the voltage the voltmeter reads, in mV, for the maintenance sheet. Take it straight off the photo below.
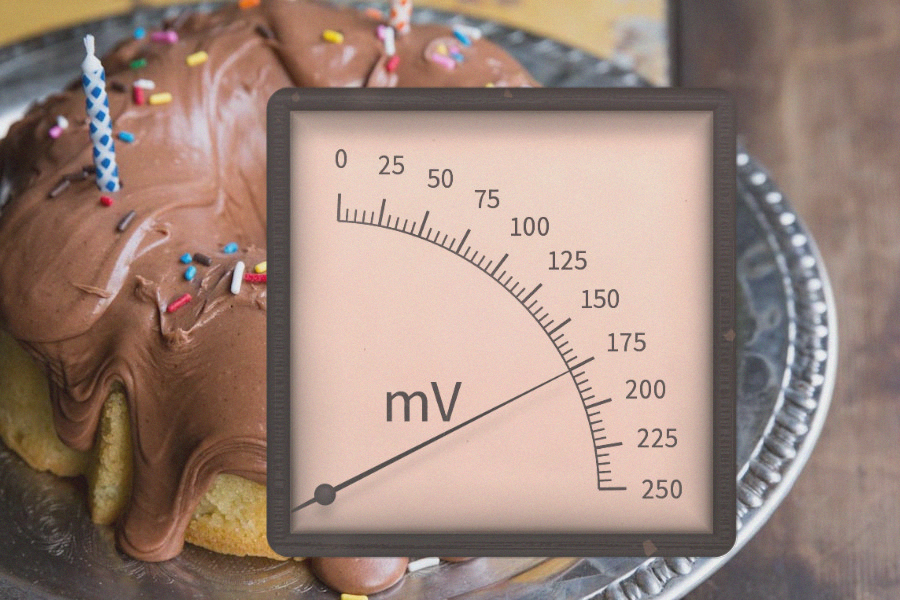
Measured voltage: 175 mV
